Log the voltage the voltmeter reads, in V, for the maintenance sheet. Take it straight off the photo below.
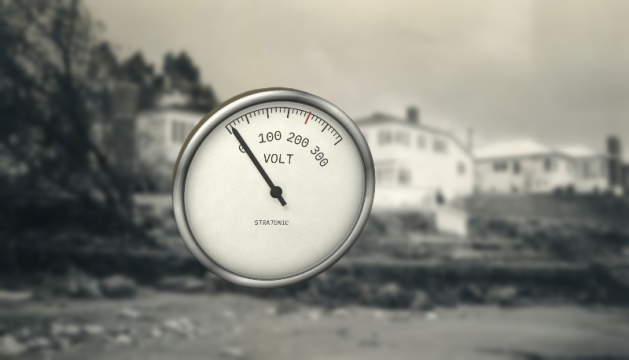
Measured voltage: 10 V
